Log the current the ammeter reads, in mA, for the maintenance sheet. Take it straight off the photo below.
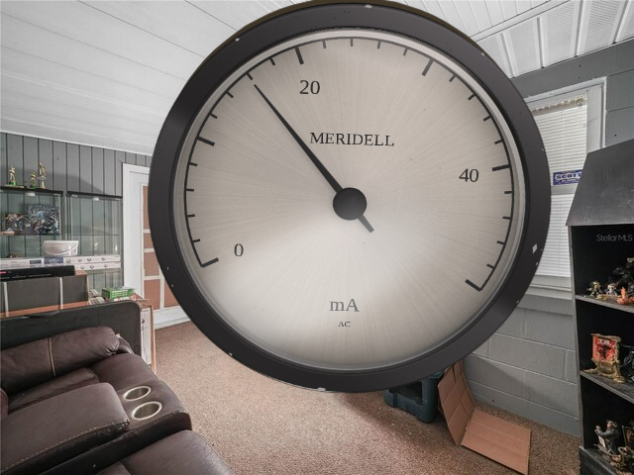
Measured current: 16 mA
